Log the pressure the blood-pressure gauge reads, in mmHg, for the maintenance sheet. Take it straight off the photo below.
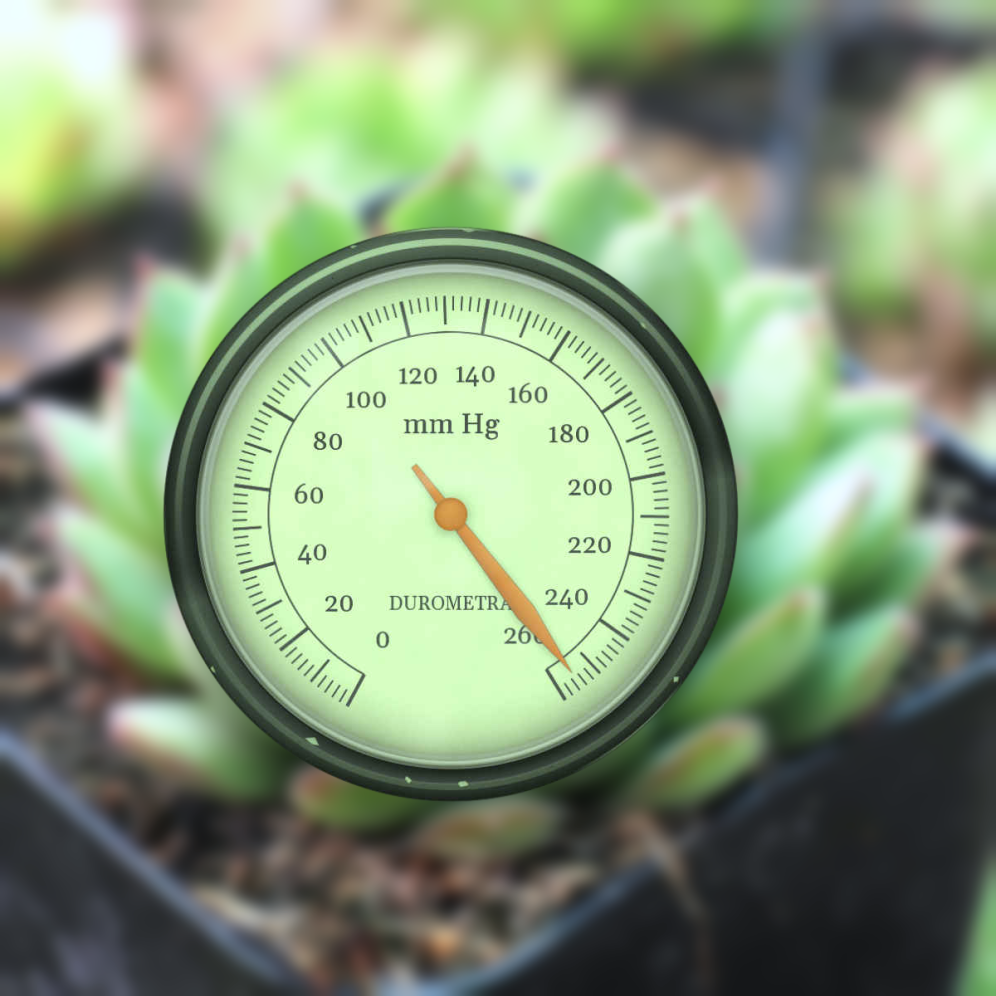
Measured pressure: 255 mmHg
